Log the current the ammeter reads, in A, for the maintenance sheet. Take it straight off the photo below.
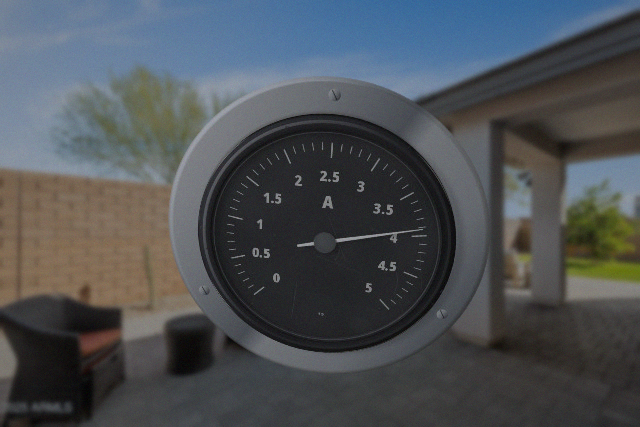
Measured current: 3.9 A
